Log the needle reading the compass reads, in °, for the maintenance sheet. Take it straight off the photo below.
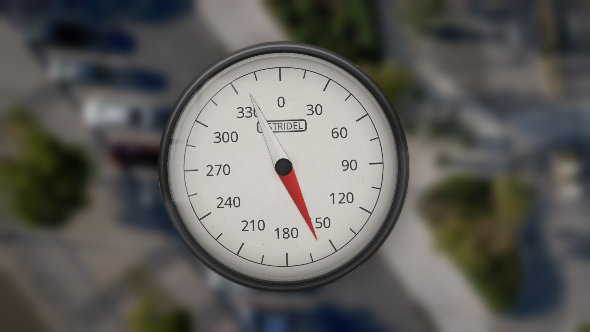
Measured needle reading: 157.5 °
